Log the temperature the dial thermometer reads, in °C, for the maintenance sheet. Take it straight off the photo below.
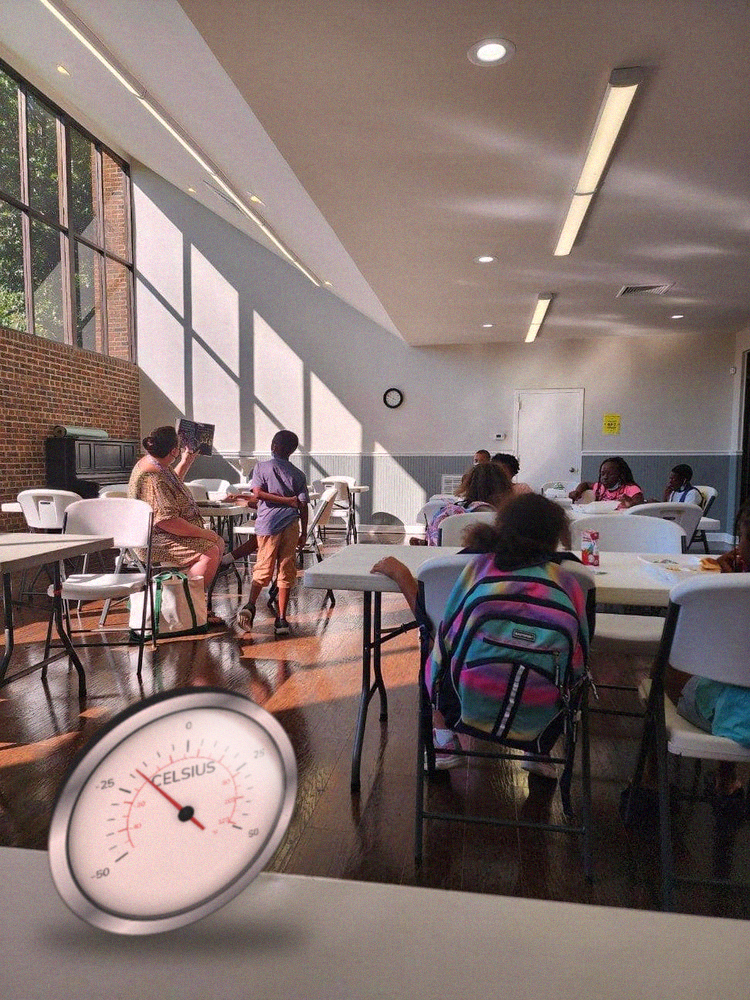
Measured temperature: -17.5 °C
